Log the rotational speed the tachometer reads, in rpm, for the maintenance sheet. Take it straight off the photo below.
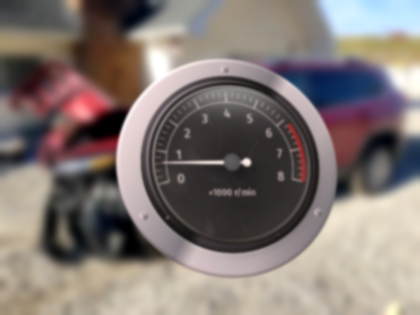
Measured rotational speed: 600 rpm
